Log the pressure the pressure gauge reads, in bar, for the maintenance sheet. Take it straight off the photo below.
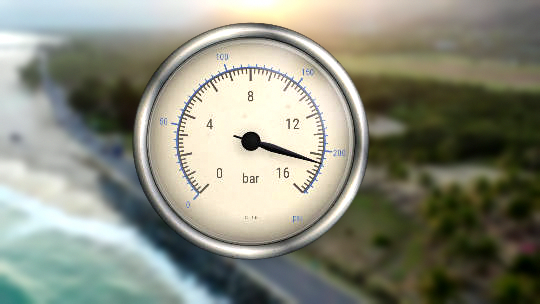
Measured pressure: 14.4 bar
